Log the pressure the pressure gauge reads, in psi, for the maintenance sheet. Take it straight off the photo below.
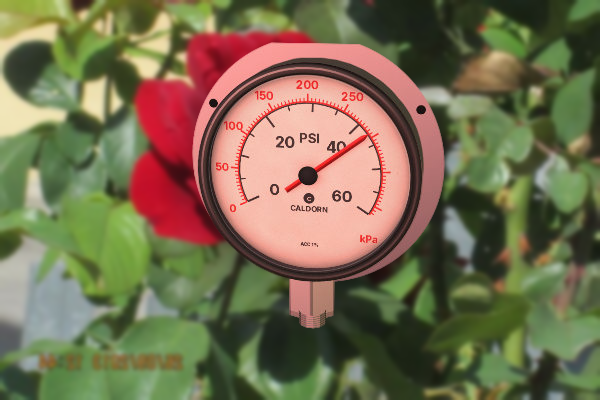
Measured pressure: 42.5 psi
